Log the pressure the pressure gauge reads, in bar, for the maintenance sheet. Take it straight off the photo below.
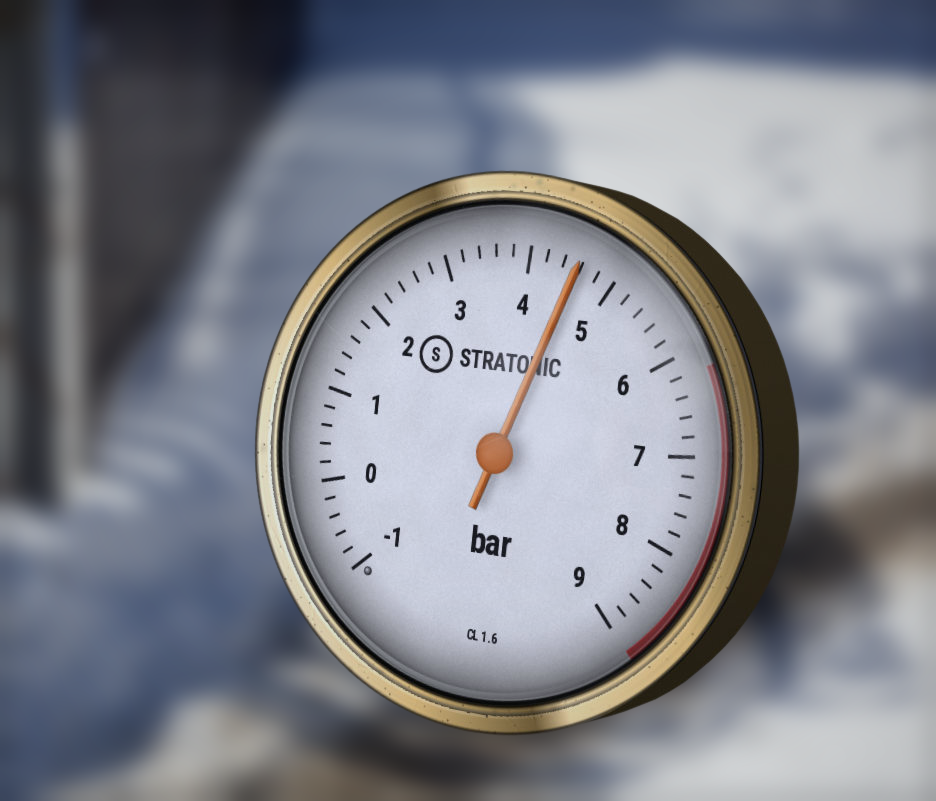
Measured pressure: 4.6 bar
